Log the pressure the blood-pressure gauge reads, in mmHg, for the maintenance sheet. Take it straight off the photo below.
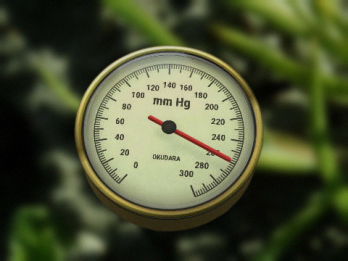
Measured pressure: 260 mmHg
